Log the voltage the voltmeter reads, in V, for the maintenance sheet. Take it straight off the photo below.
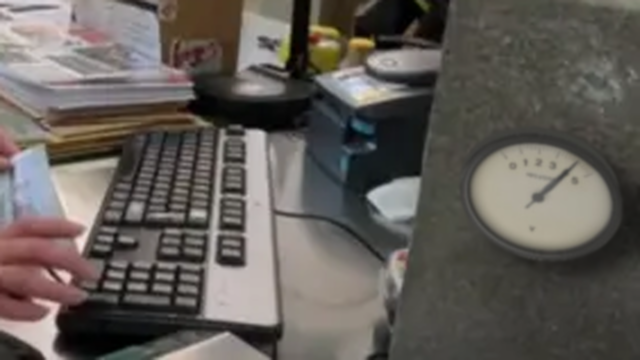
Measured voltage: 4 V
